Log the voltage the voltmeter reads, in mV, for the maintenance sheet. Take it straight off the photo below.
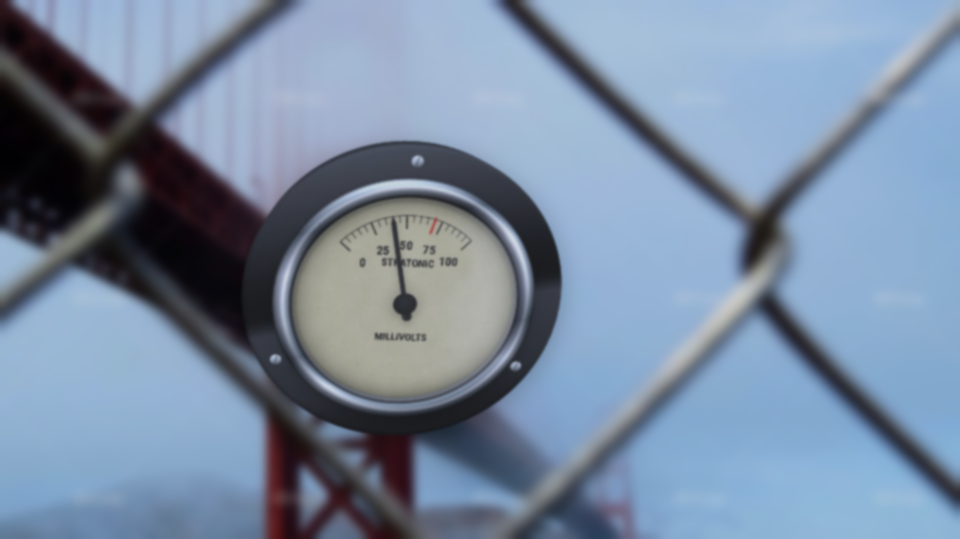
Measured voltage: 40 mV
